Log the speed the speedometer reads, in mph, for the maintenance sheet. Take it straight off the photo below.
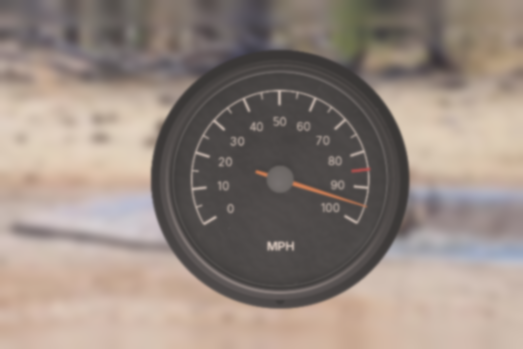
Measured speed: 95 mph
